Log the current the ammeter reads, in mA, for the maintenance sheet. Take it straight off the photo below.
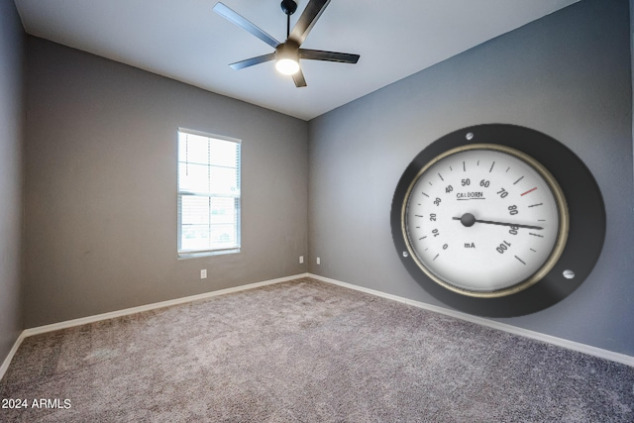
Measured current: 87.5 mA
